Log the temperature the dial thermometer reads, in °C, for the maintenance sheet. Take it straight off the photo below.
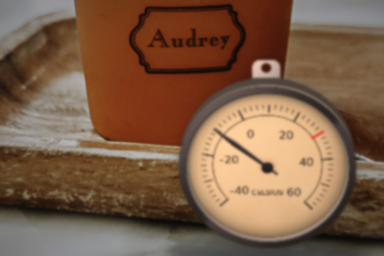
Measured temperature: -10 °C
